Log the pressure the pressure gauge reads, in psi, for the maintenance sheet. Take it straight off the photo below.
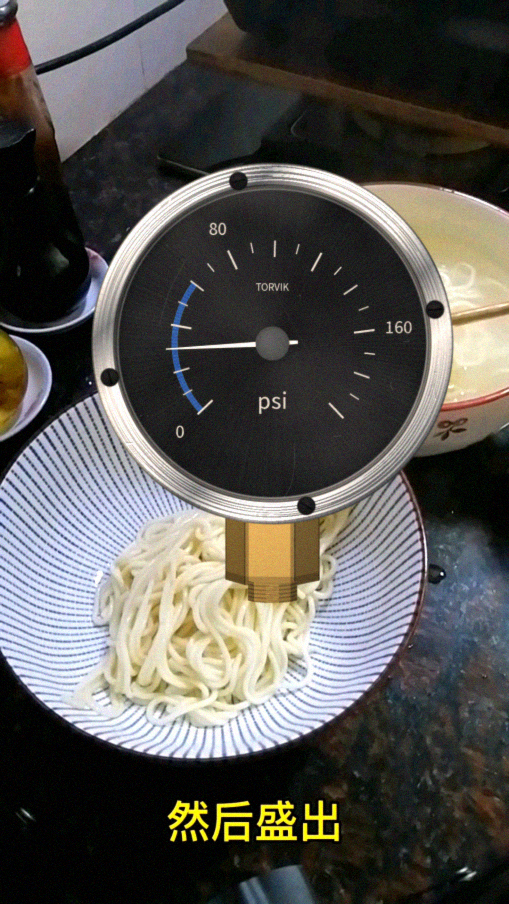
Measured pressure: 30 psi
